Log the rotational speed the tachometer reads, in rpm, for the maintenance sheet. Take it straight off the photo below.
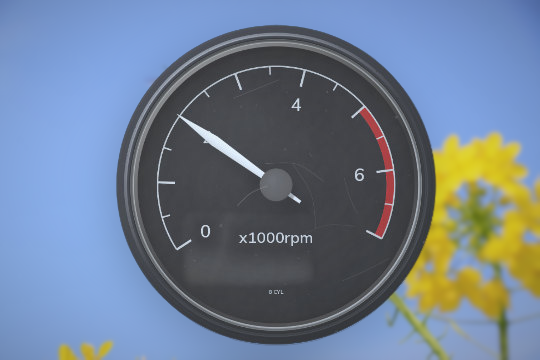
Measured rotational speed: 2000 rpm
